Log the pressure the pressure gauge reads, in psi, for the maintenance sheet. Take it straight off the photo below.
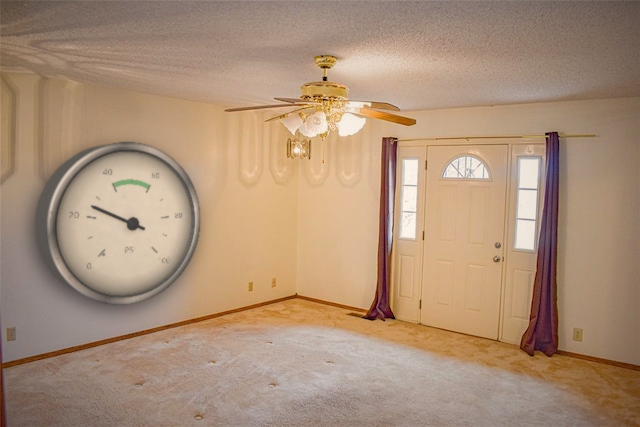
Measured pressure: 25 psi
